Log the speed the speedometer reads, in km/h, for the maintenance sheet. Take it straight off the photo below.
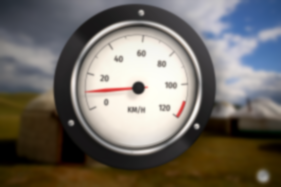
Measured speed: 10 km/h
